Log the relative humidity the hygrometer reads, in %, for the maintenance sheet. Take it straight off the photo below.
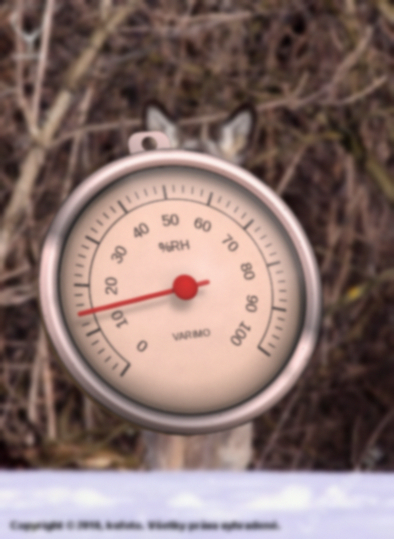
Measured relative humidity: 14 %
